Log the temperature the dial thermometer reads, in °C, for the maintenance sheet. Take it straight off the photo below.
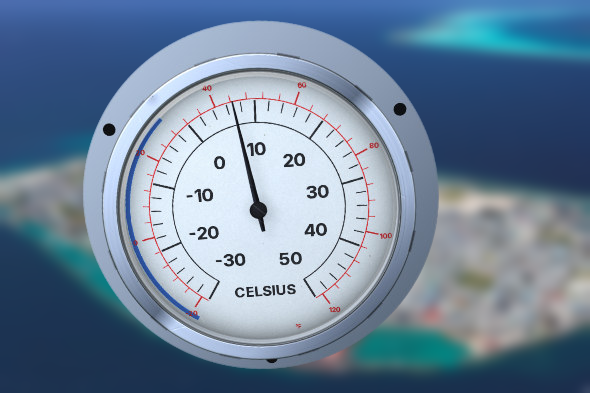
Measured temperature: 7 °C
